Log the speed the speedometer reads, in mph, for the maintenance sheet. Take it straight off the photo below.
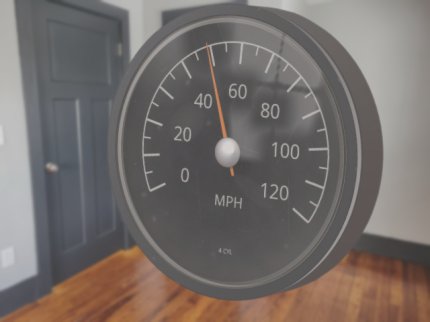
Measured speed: 50 mph
